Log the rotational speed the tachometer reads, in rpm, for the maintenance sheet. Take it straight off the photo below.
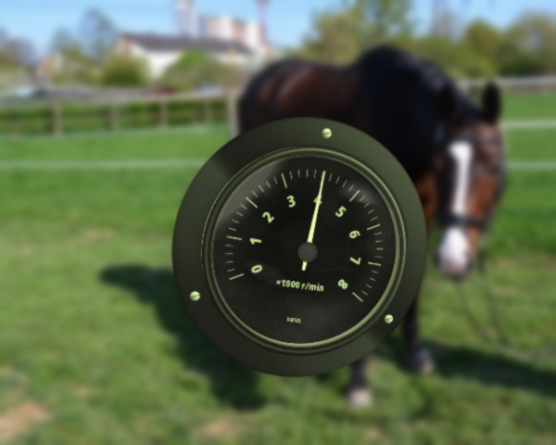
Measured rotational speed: 4000 rpm
